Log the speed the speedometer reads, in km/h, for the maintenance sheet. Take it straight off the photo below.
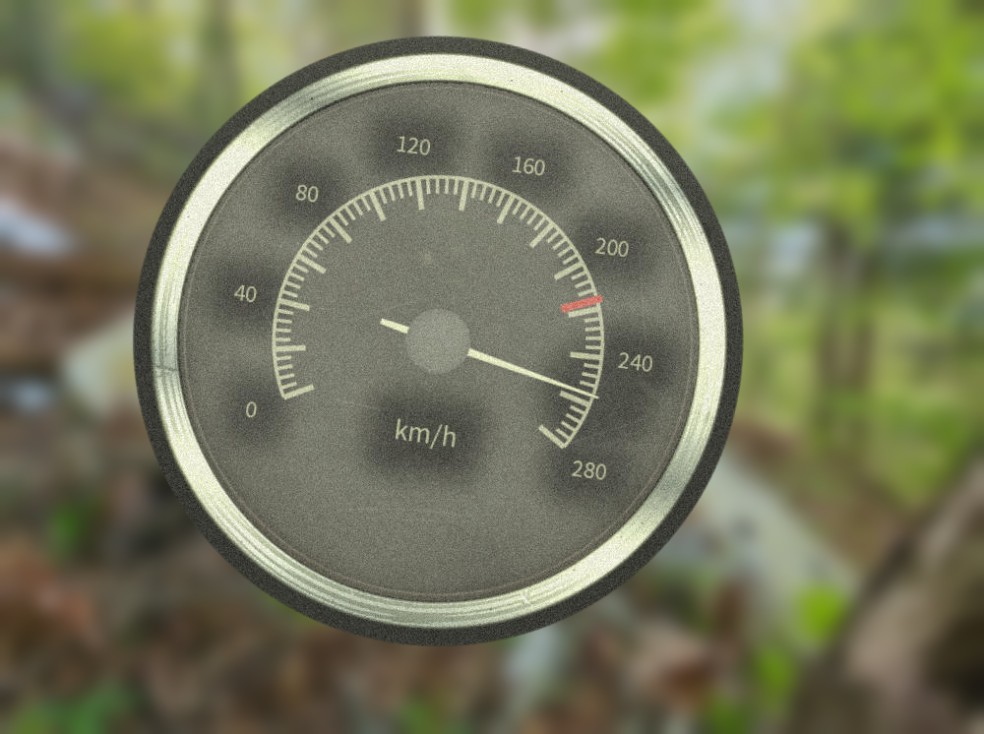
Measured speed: 256 km/h
